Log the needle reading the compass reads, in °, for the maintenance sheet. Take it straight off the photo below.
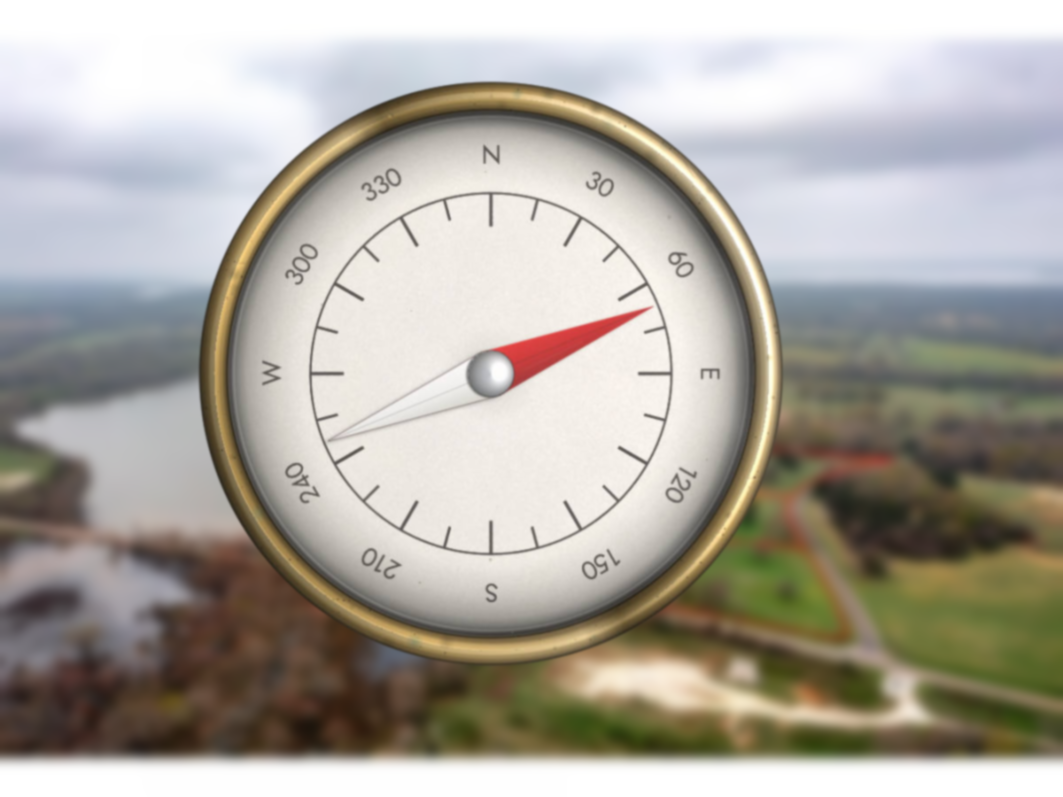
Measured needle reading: 67.5 °
